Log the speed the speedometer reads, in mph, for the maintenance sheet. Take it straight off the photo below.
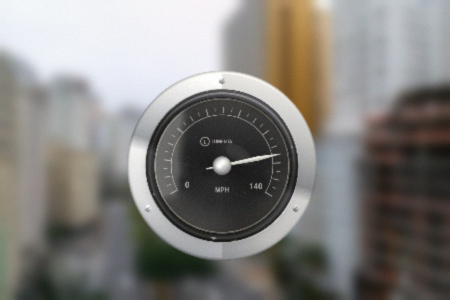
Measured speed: 115 mph
